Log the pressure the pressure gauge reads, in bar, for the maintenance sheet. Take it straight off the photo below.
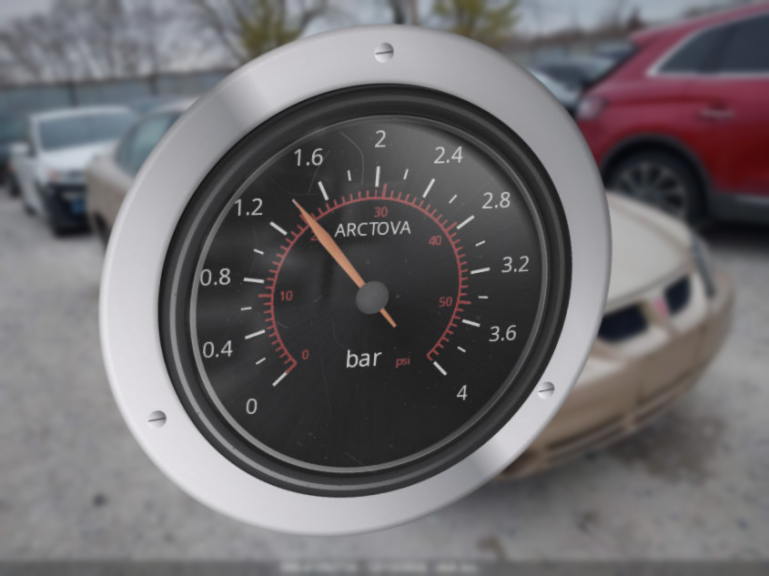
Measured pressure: 1.4 bar
